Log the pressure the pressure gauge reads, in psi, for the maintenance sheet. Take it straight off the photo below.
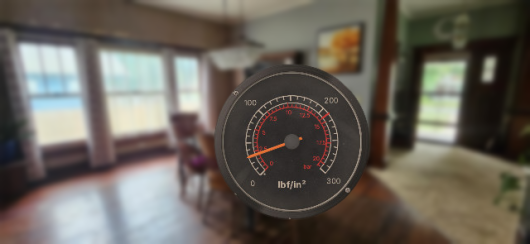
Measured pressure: 30 psi
